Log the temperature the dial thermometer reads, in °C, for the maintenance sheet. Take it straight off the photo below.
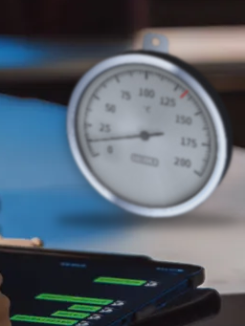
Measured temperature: 12.5 °C
